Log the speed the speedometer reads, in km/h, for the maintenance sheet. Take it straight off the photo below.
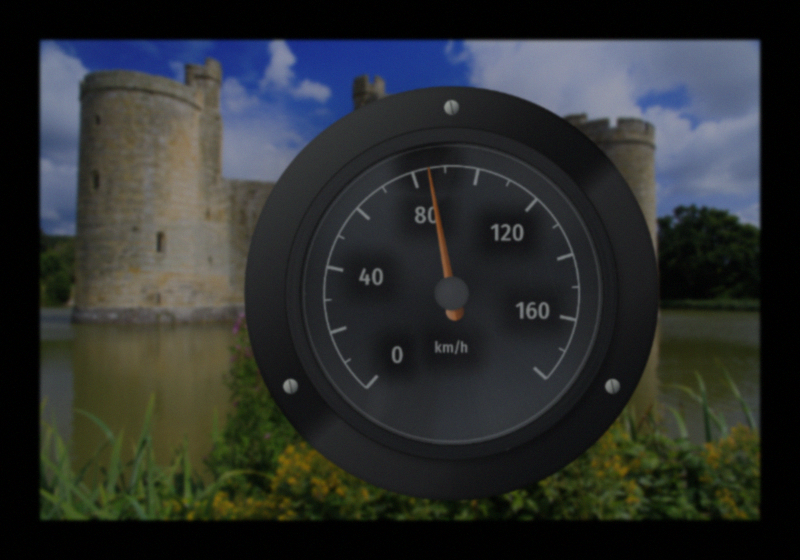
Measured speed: 85 km/h
